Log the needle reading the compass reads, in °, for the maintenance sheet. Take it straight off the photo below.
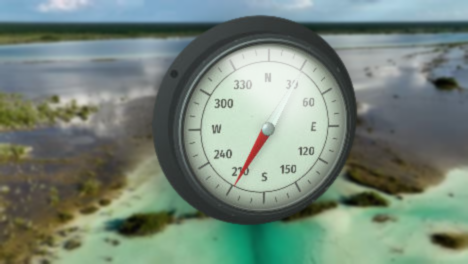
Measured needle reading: 210 °
